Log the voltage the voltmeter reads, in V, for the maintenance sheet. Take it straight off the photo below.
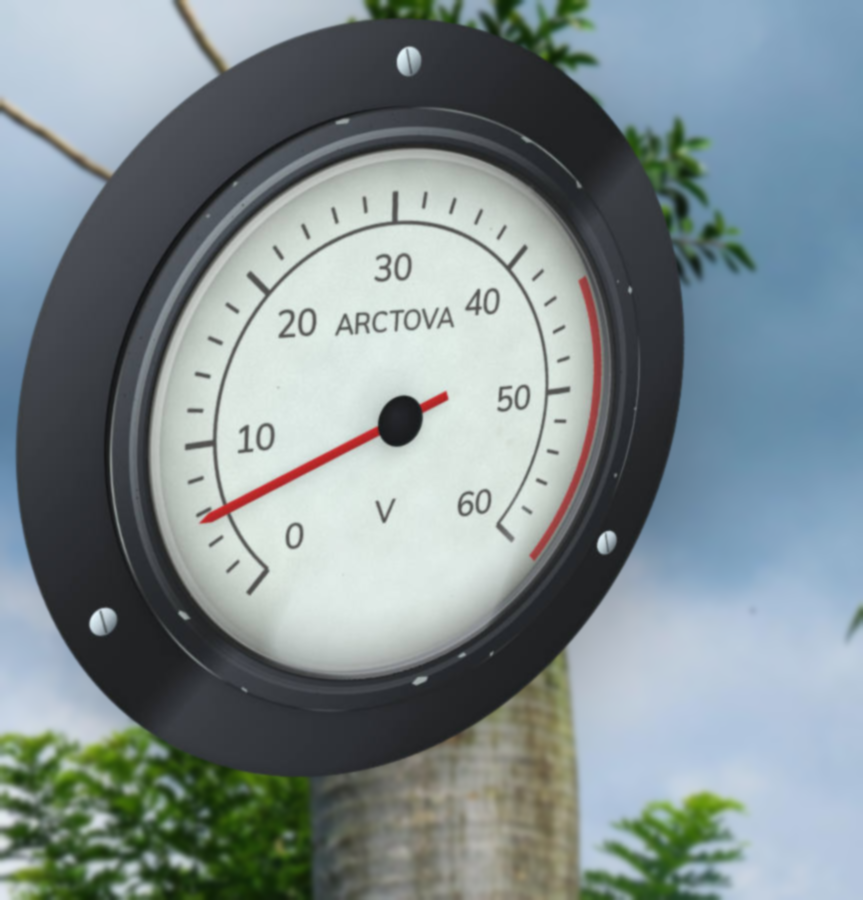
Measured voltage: 6 V
